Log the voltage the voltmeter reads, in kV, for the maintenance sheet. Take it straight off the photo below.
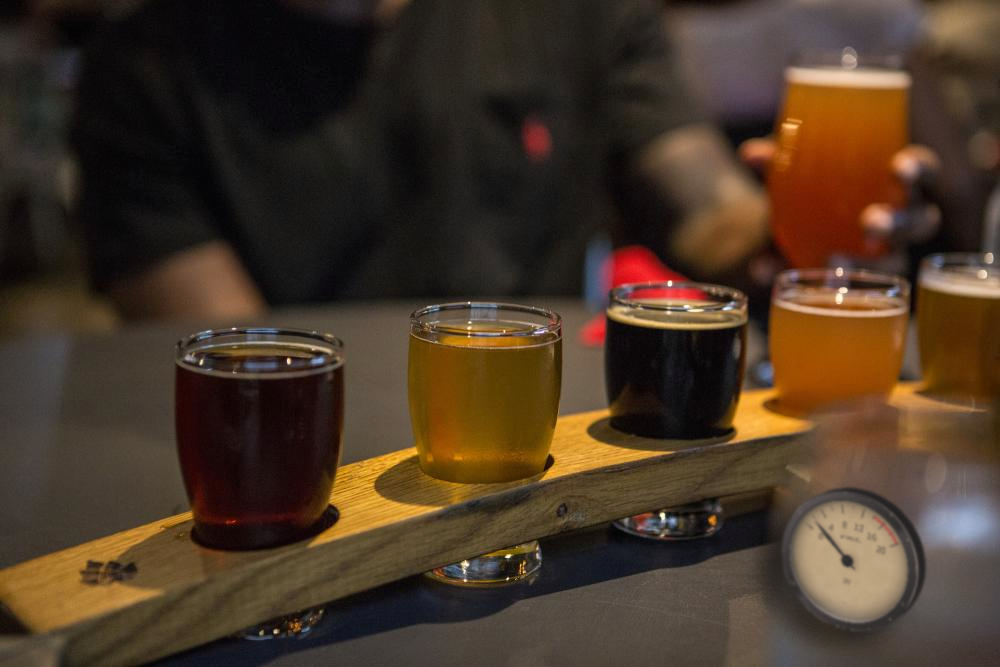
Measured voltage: 2 kV
